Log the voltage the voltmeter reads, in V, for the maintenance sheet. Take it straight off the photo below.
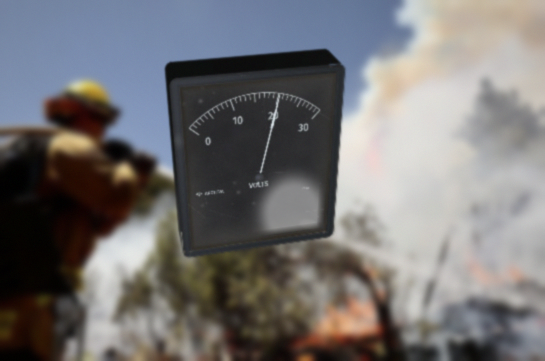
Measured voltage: 20 V
